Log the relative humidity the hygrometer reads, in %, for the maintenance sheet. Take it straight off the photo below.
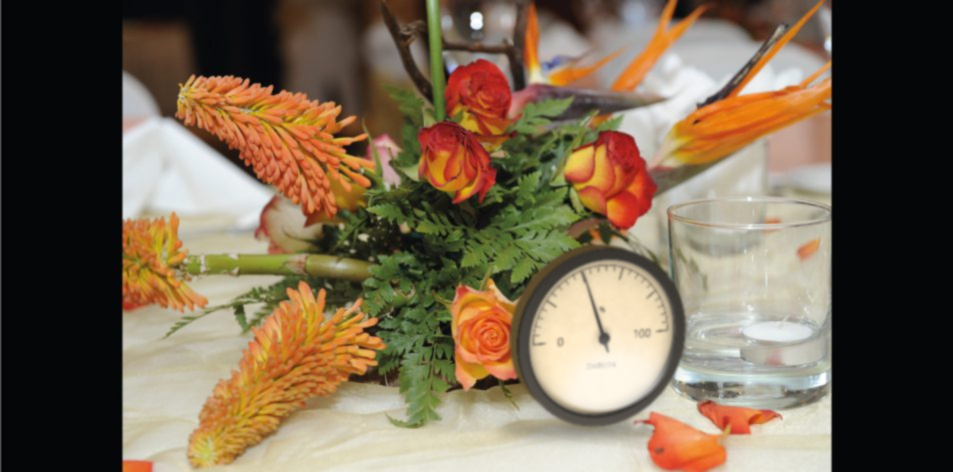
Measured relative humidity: 40 %
